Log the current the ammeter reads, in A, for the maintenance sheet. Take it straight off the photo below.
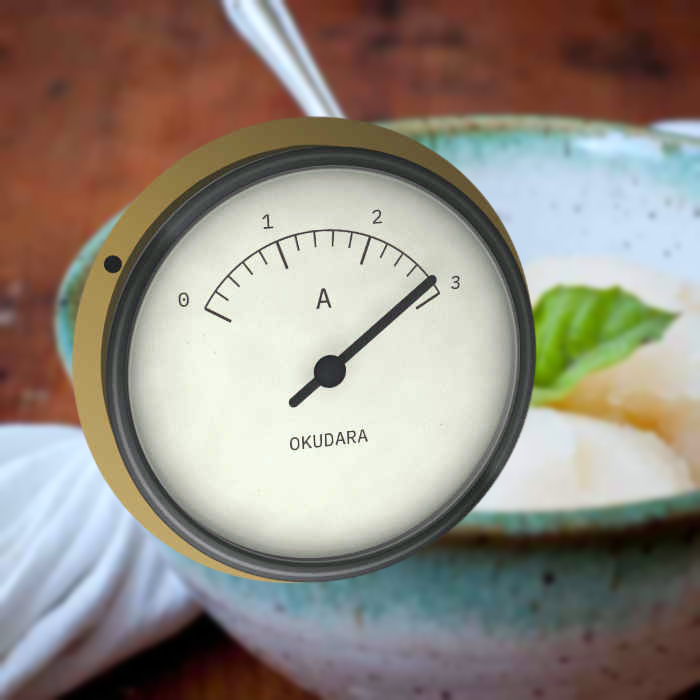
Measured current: 2.8 A
